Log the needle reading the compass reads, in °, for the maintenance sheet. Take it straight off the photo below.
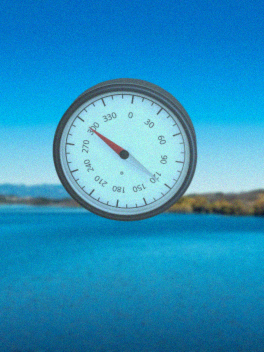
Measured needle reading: 300 °
